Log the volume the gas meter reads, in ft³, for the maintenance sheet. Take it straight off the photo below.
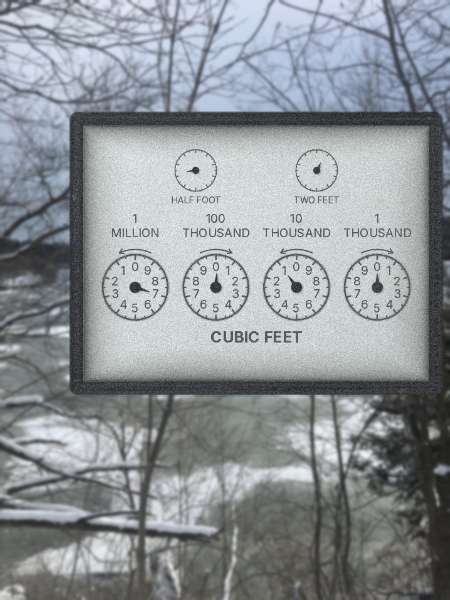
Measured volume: 701000 ft³
